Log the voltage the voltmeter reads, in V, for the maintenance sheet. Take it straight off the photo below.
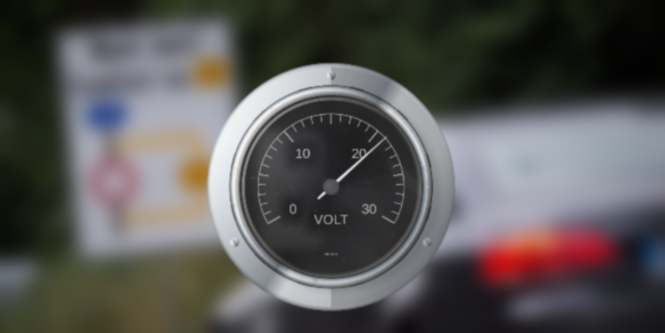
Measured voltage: 21 V
